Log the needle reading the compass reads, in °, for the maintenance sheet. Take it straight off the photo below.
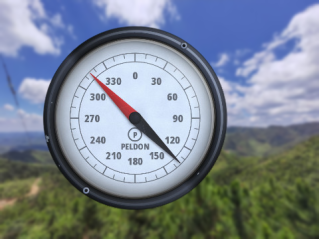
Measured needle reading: 315 °
